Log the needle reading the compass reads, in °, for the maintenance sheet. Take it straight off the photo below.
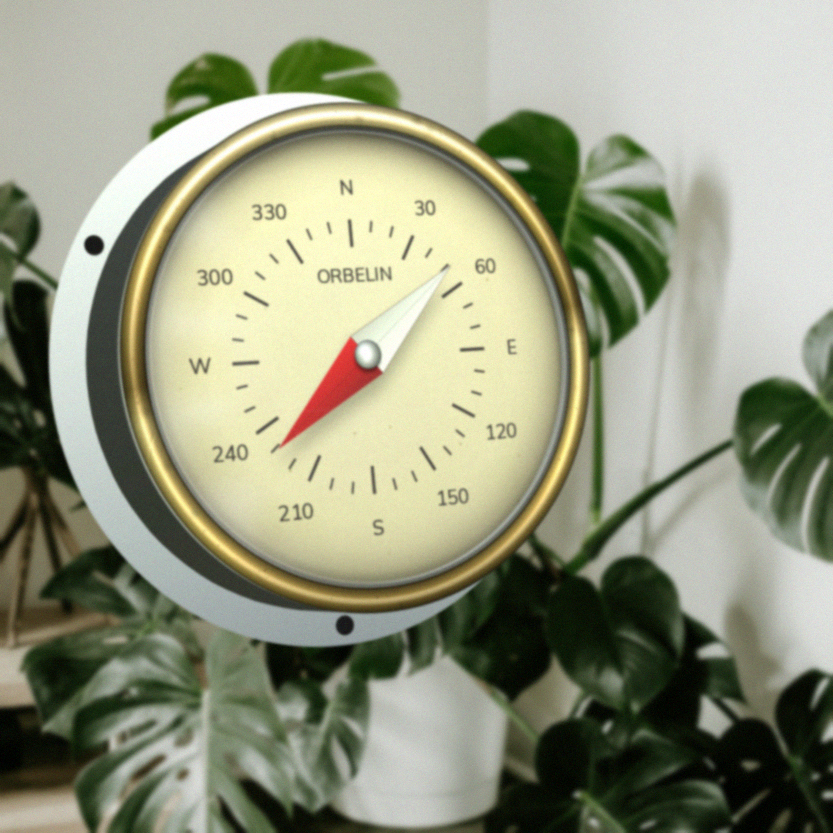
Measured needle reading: 230 °
